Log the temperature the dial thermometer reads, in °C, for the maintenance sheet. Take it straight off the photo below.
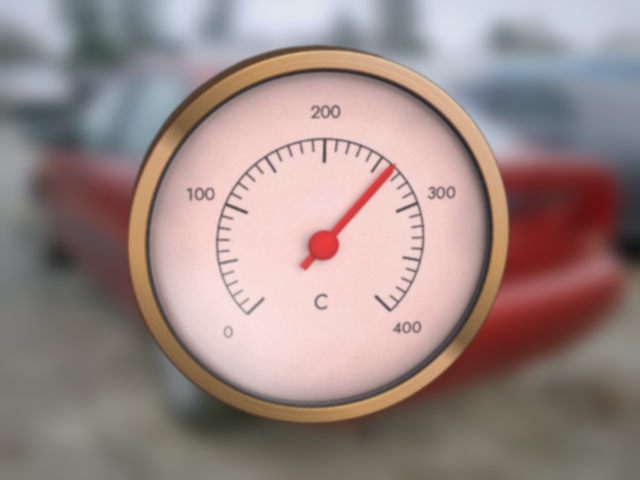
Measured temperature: 260 °C
